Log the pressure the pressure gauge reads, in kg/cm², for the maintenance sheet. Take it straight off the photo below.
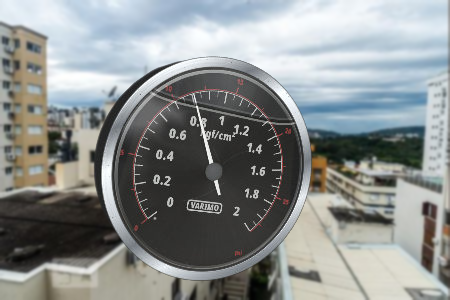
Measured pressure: 0.8 kg/cm²
